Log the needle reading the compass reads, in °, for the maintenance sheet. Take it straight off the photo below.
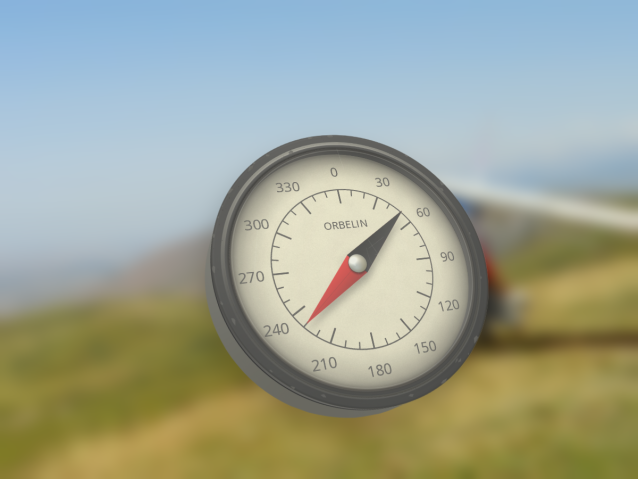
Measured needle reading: 230 °
